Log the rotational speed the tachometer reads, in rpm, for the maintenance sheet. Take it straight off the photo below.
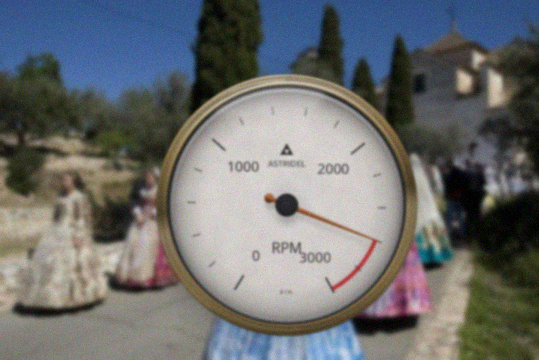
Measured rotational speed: 2600 rpm
